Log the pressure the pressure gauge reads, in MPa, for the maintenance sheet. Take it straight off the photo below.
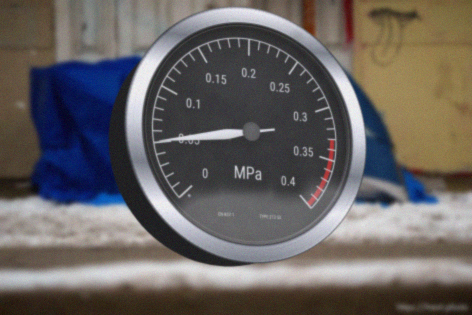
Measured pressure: 0.05 MPa
